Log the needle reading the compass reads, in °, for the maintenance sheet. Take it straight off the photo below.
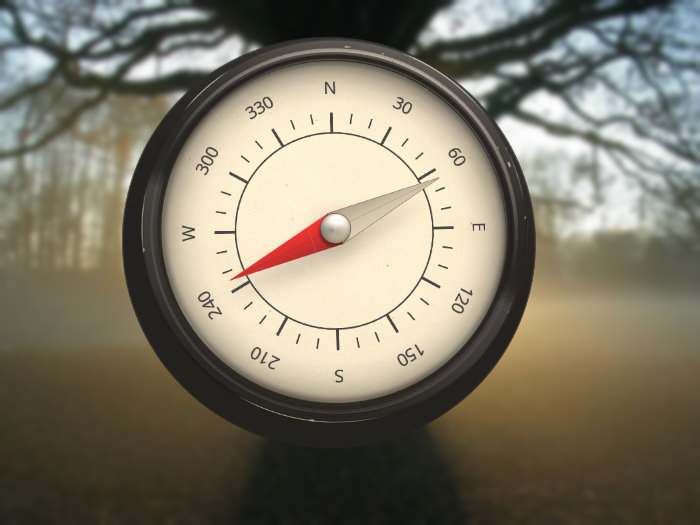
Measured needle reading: 245 °
